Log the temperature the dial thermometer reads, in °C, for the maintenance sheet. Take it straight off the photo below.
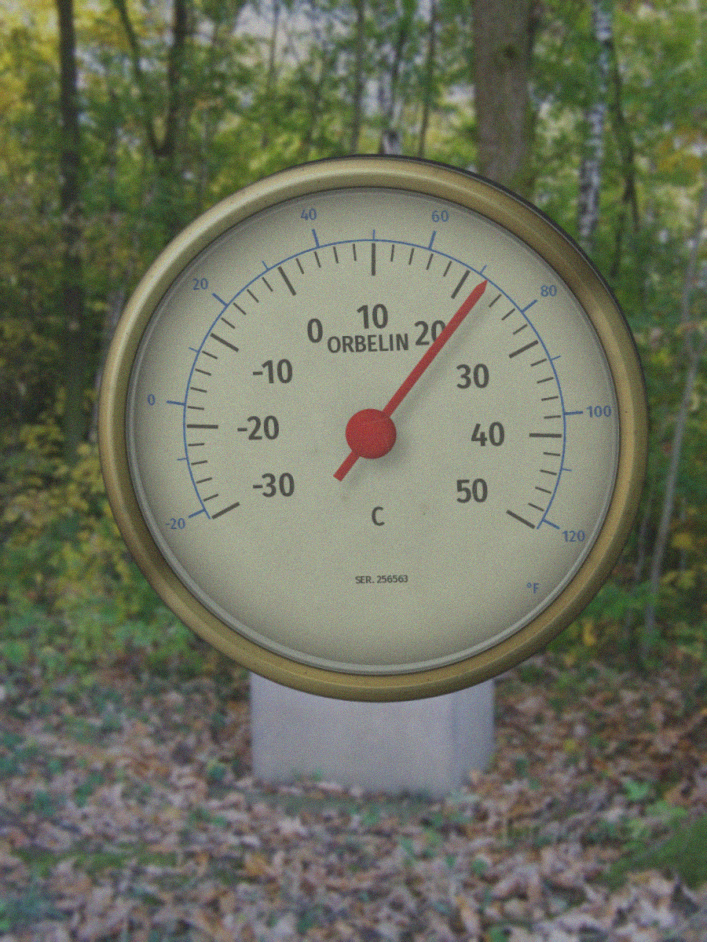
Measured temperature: 22 °C
